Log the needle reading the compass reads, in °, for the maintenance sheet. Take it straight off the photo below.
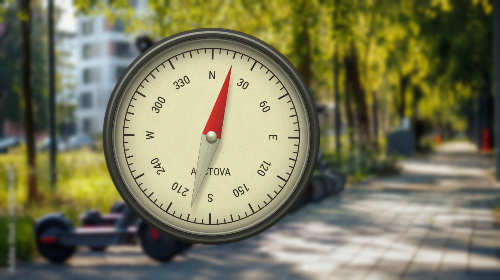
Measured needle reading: 15 °
